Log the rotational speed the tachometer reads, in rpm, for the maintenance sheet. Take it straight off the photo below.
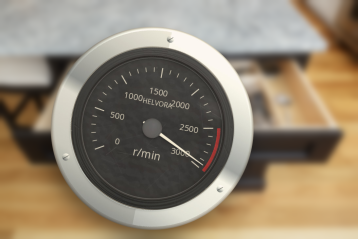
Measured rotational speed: 2950 rpm
